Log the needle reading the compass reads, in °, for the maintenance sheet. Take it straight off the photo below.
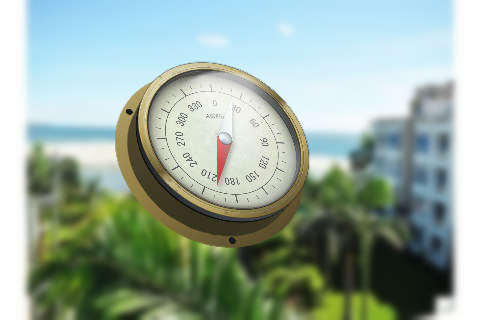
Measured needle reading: 200 °
